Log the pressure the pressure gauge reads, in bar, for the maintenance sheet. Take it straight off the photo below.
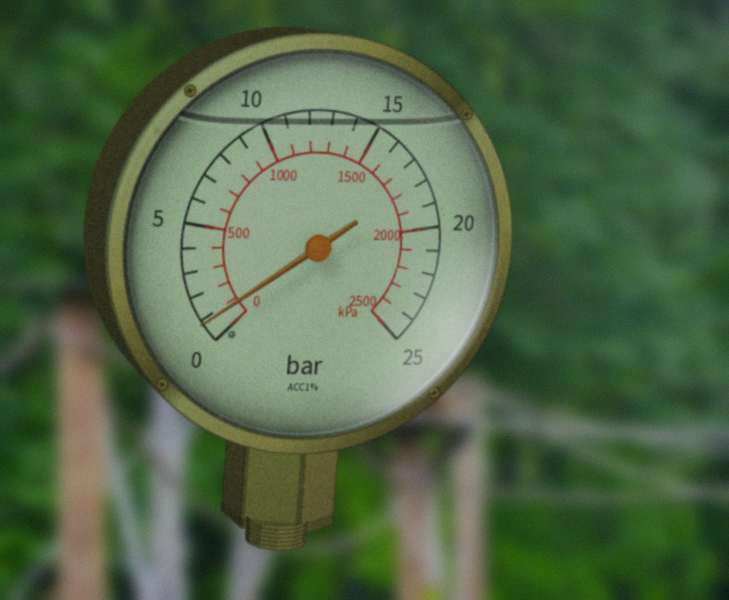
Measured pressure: 1 bar
